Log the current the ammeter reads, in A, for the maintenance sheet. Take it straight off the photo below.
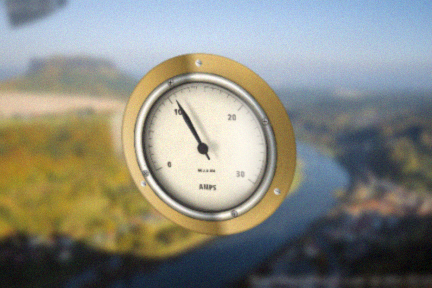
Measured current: 11 A
